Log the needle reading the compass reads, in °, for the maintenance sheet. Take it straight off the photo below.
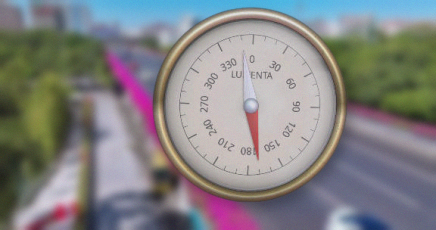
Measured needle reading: 170 °
